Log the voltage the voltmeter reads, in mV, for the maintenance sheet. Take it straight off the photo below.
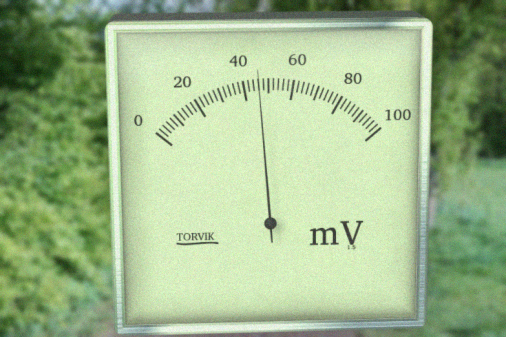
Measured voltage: 46 mV
